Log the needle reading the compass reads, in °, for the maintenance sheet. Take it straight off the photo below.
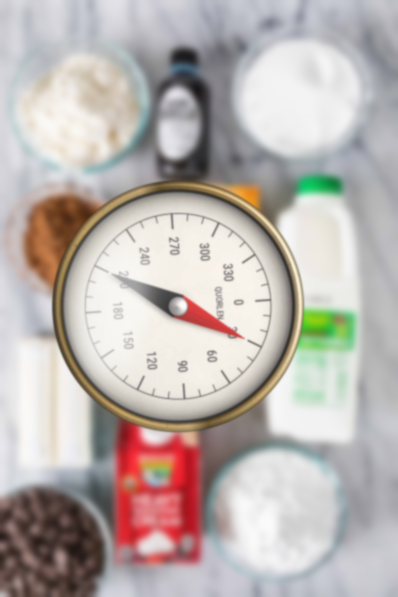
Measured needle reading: 30 °
